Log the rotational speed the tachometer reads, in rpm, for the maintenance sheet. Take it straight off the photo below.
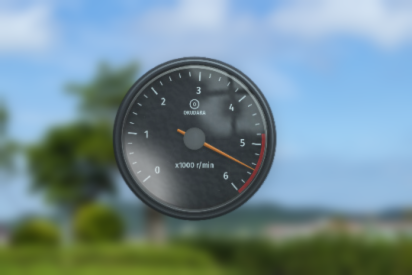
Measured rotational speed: 5500 rpm
